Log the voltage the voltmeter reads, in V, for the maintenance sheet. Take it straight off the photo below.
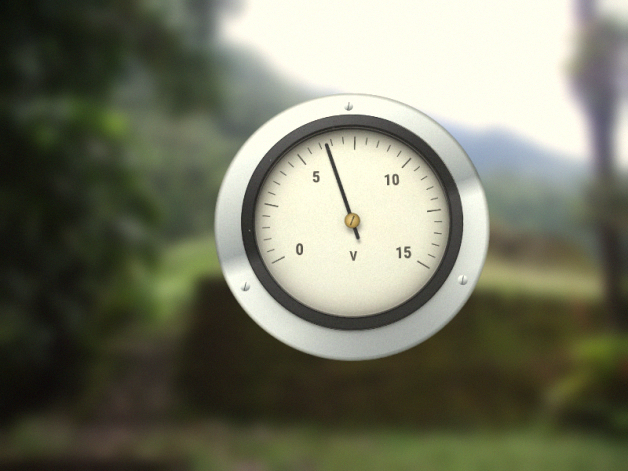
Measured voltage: 6.25 V
